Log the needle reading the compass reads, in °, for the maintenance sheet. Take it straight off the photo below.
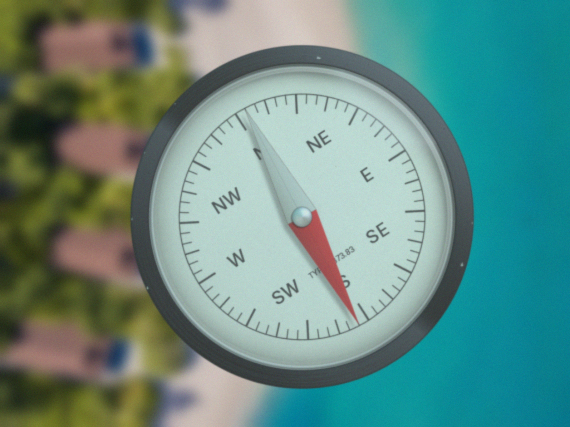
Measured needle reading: 185 °
